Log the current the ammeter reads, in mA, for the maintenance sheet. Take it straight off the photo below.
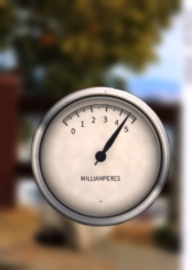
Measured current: 4.5 mA
